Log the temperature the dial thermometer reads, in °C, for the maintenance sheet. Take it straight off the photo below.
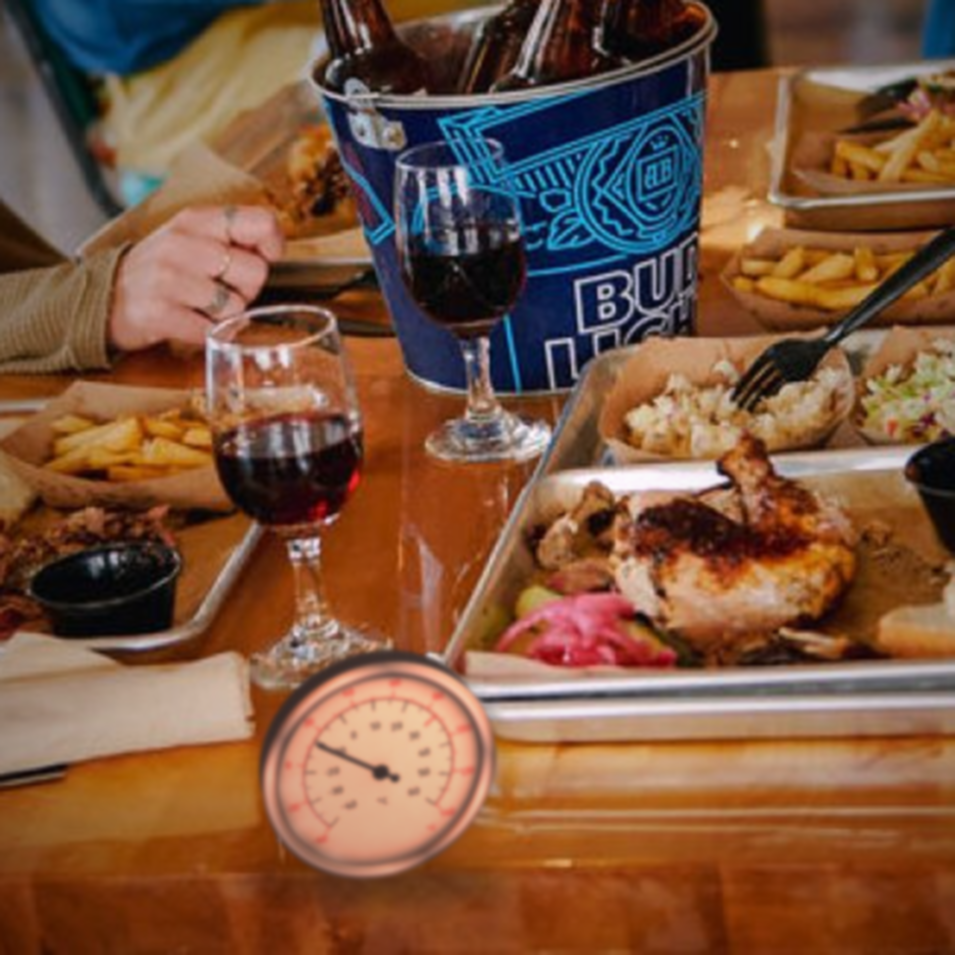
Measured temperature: -10 °C
